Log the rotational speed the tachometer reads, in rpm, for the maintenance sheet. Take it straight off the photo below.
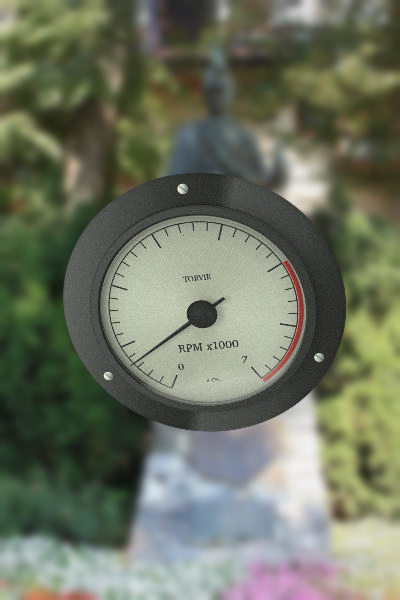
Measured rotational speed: 700 rpm
